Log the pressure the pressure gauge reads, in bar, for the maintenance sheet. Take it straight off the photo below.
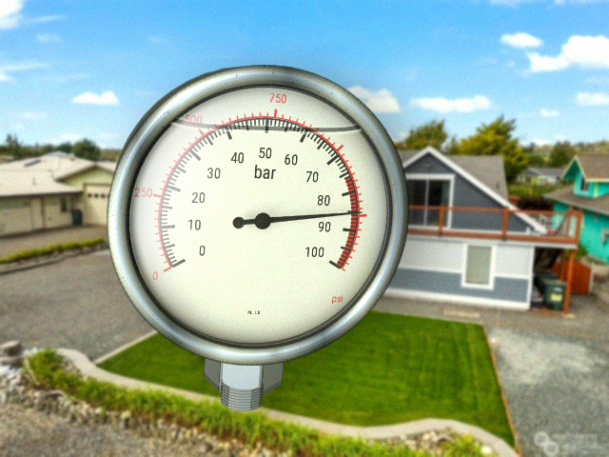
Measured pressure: 85 bar
